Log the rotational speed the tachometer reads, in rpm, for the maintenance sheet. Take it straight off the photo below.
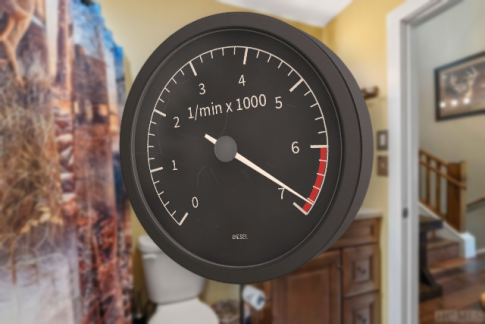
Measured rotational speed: 6800 rpm
